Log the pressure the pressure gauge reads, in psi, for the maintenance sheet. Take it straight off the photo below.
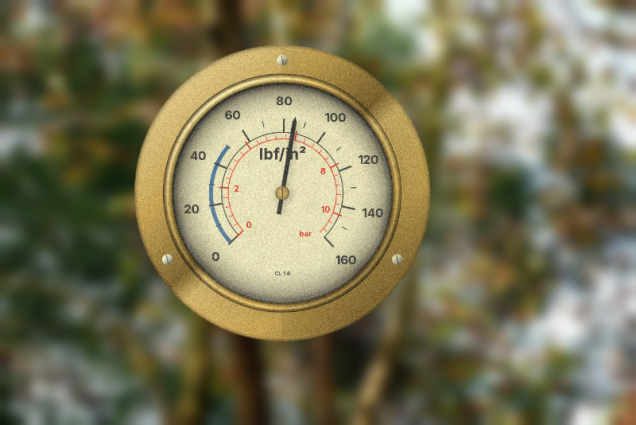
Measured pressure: 85 psi
